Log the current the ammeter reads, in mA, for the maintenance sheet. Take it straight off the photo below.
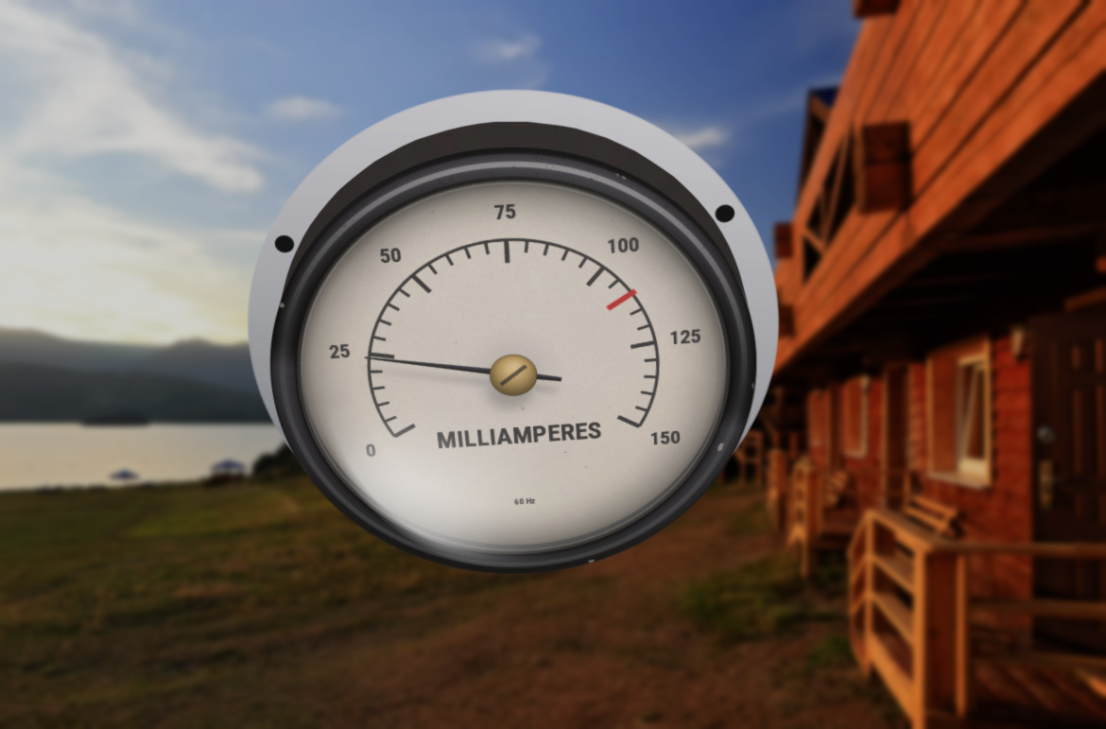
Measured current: 25 mA
